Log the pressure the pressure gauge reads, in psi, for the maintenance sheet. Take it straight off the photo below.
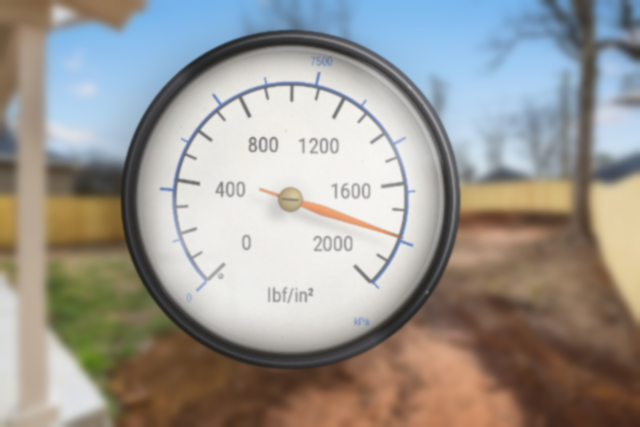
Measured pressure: 1800 psi
